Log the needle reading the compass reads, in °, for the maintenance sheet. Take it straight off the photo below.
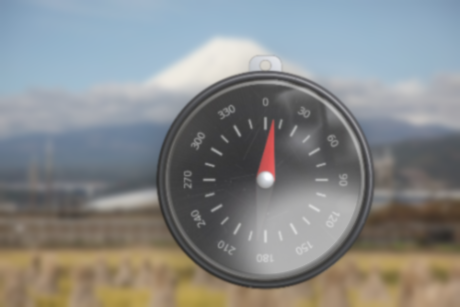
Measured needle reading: 7.5 °
